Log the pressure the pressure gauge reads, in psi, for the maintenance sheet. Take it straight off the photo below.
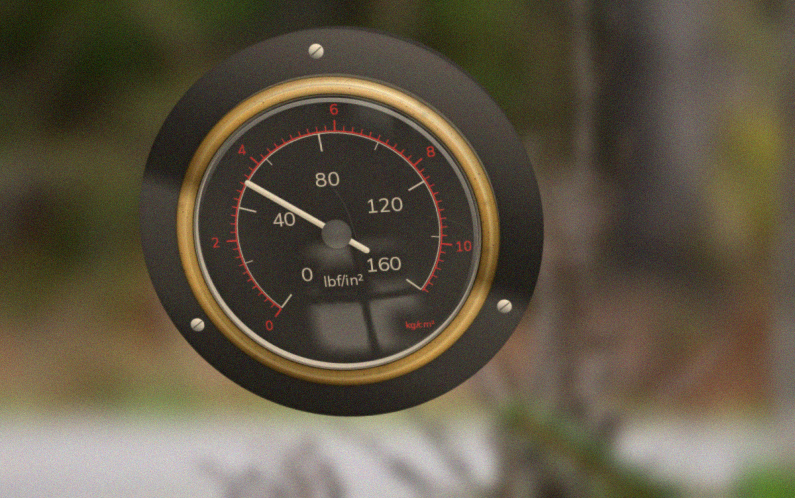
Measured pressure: 50 psi
